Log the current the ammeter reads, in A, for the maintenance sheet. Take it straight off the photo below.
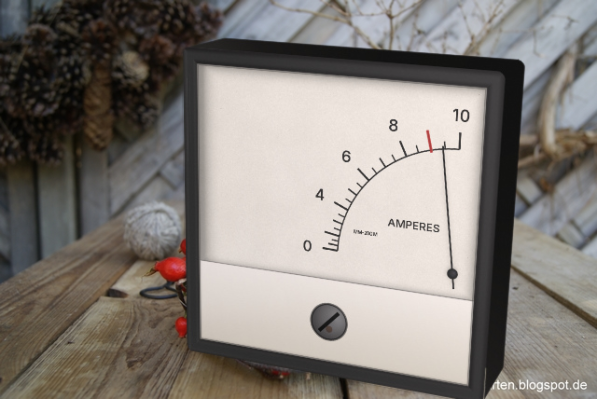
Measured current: 9.5 A
